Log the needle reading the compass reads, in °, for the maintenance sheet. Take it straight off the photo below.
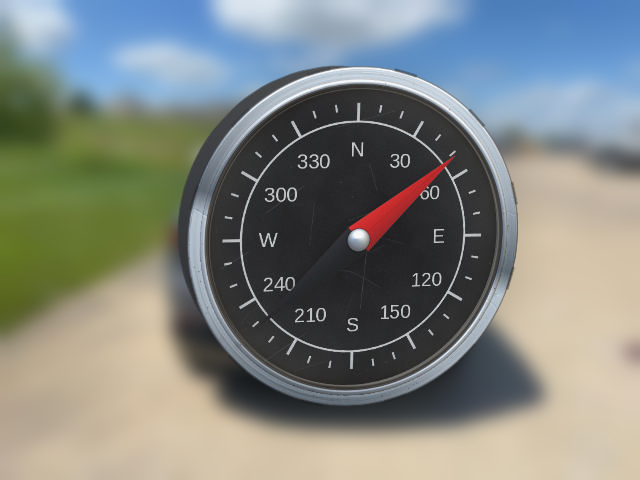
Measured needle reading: 50 °
